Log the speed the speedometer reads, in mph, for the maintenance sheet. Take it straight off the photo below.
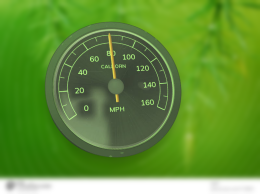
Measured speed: 80 mph
